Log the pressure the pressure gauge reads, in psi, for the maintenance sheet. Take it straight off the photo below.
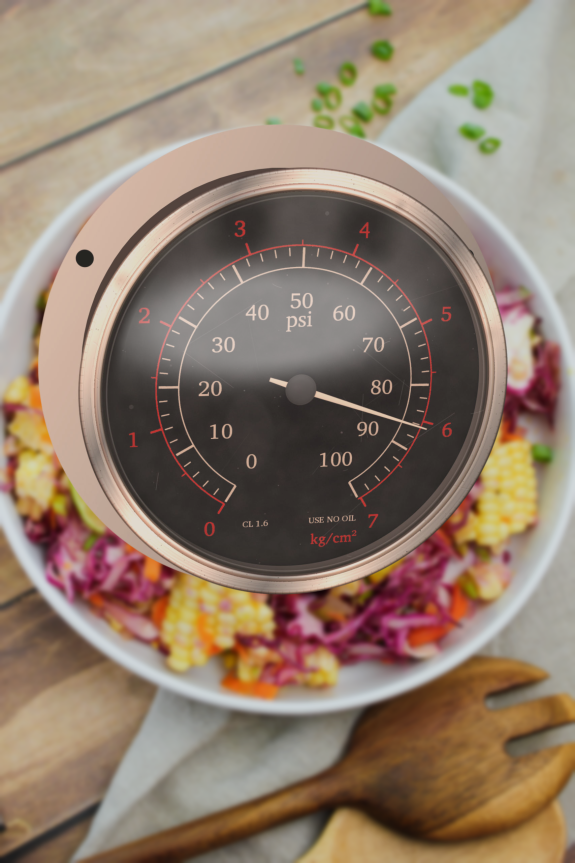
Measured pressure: 86 psi
